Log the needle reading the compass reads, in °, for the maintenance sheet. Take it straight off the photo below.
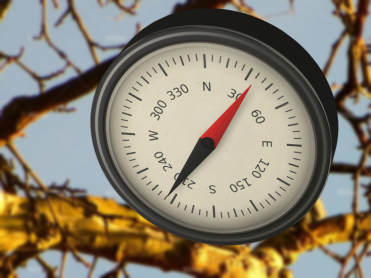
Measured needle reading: 35 °
